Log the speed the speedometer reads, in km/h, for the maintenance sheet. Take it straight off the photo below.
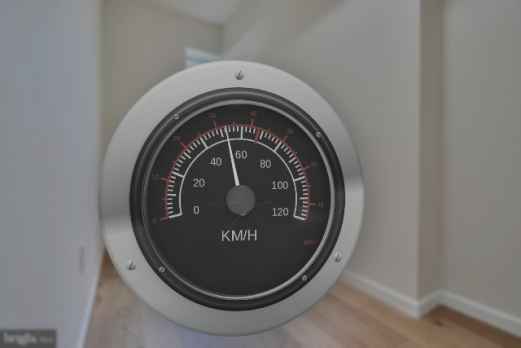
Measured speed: 52 km/h
